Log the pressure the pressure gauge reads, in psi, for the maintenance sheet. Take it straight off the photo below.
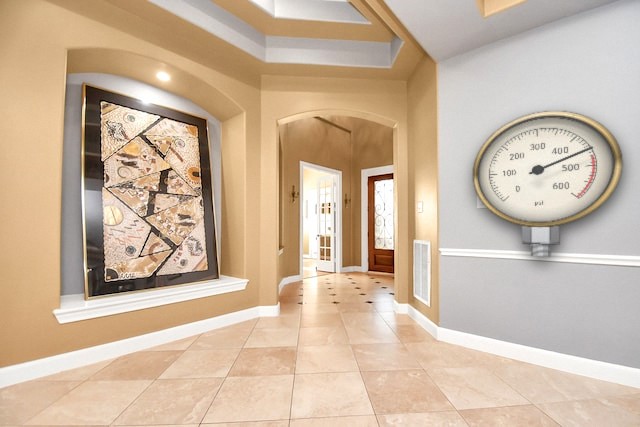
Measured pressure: 450 psi
